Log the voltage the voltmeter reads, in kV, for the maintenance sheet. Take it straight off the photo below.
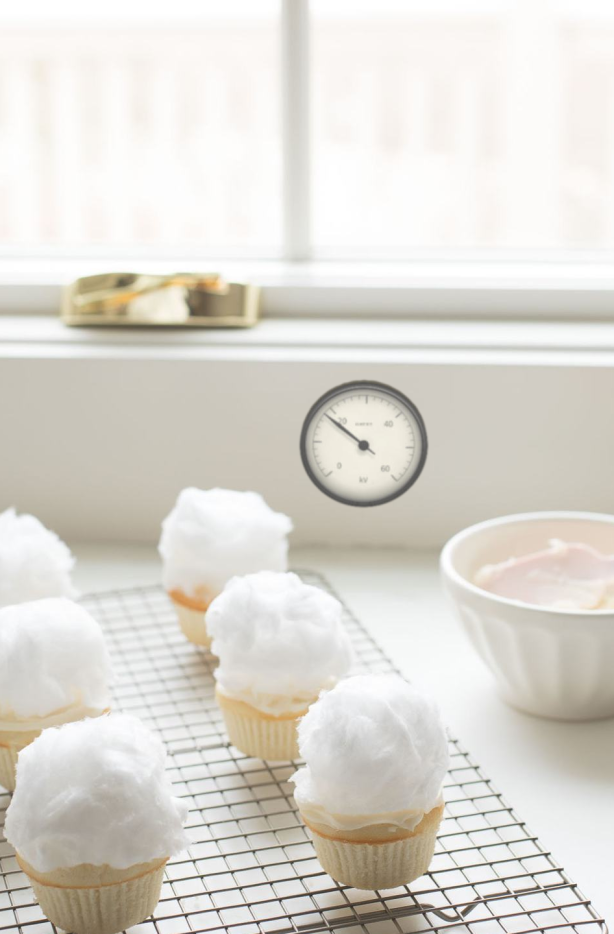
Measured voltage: 18 kV
